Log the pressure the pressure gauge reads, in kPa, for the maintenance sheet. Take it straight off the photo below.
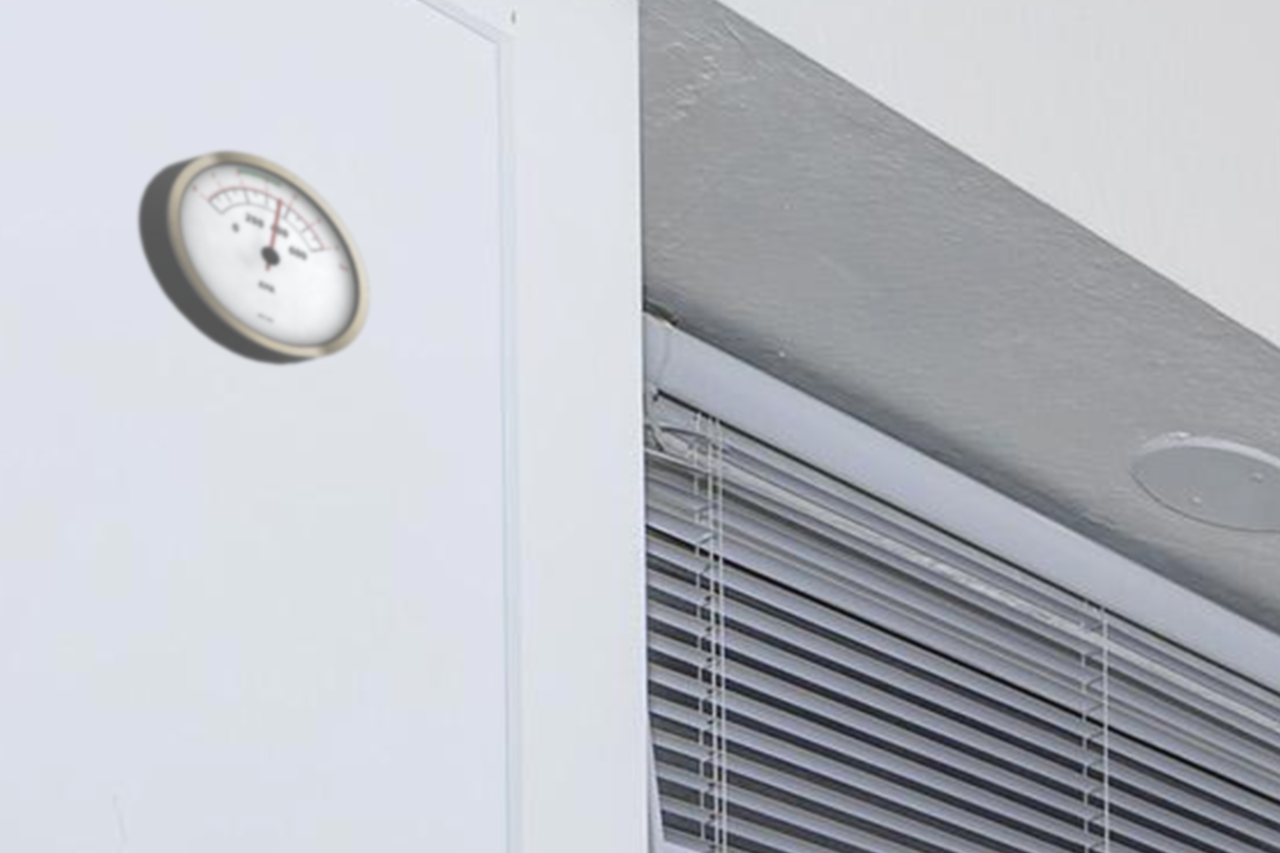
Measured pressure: 350 kPa
